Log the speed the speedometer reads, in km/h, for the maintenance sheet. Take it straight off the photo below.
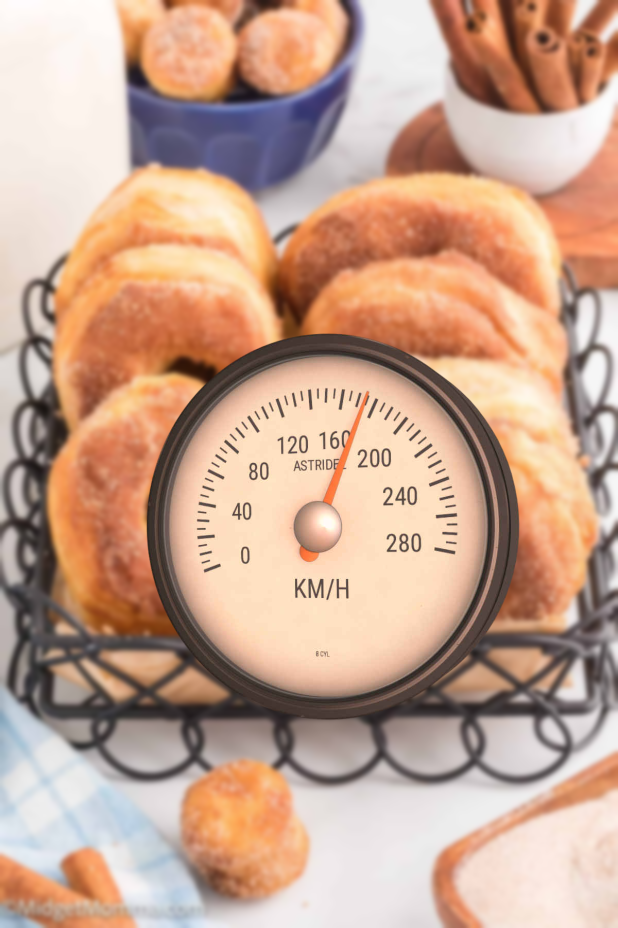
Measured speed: 175 km/h
